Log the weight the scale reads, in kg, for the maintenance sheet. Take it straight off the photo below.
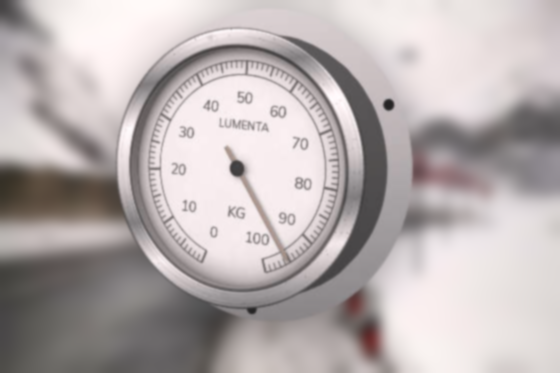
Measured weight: 95 kg
